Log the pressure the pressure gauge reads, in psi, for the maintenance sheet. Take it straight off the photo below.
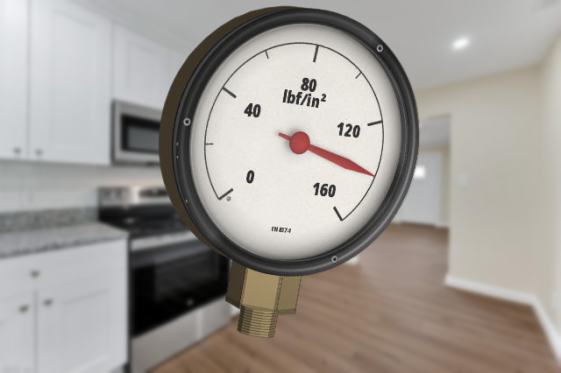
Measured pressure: 140 psi
